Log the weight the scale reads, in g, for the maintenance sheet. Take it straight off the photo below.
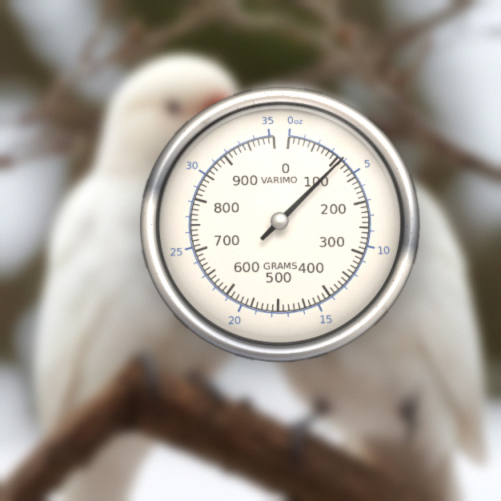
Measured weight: 110 g
